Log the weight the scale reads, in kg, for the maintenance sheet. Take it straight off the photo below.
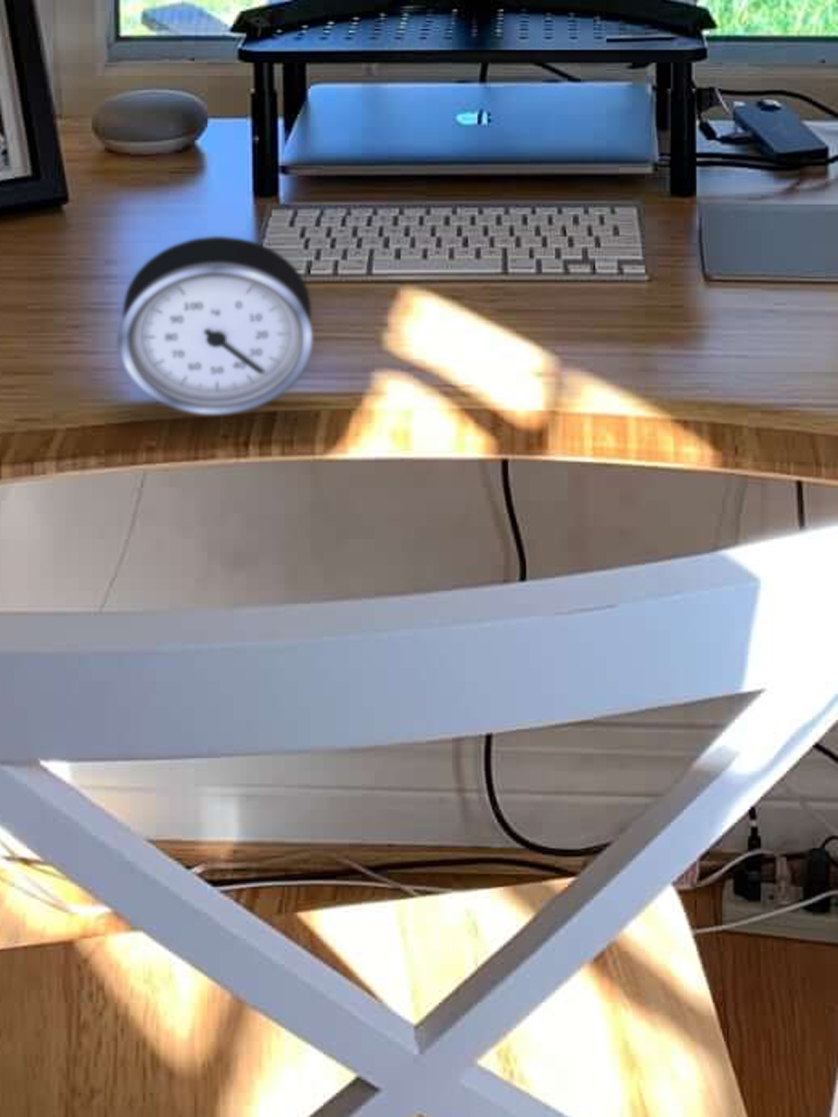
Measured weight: 35 kg
